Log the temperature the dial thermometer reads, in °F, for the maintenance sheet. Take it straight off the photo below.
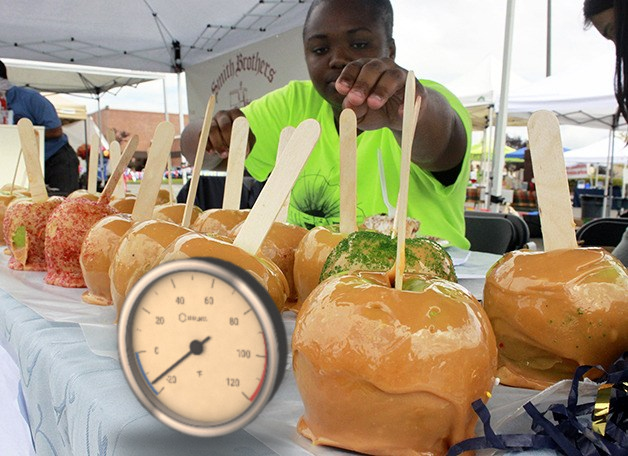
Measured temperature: -15 °F
